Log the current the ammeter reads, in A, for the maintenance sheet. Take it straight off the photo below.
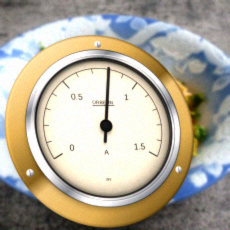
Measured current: 0.8 A
